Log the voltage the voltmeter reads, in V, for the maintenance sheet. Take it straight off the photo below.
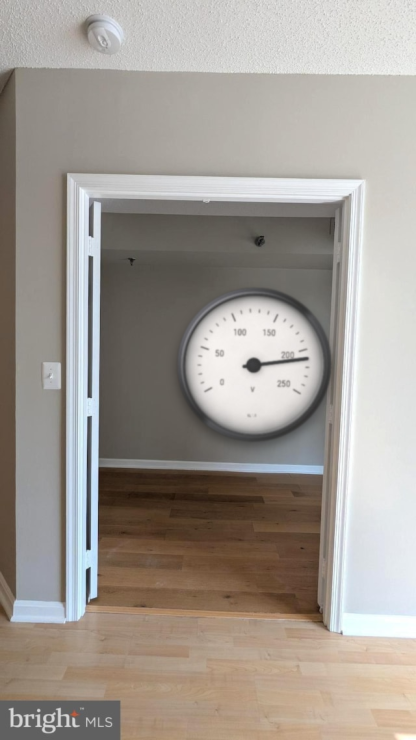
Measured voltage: 210 V
